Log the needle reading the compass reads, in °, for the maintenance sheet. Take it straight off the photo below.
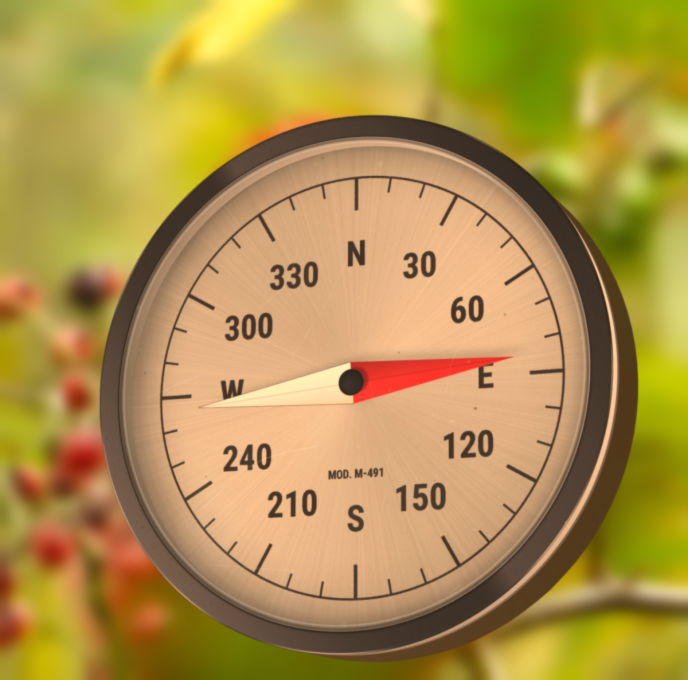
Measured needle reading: 85 °
